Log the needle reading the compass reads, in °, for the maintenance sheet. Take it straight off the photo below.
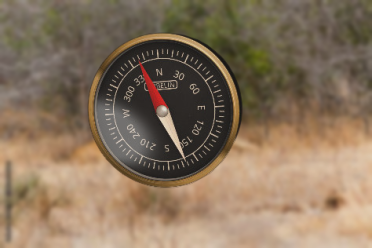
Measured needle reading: 340 °
